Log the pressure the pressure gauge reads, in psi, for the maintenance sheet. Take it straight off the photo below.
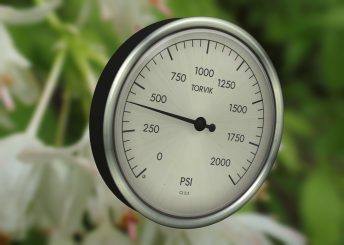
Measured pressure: 400 psi
